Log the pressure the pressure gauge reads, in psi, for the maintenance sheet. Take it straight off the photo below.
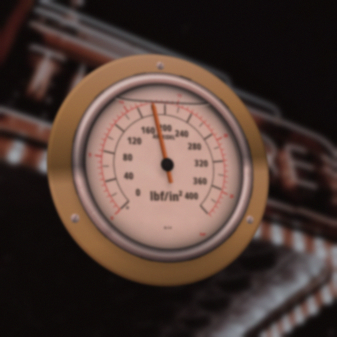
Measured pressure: 180 psi
